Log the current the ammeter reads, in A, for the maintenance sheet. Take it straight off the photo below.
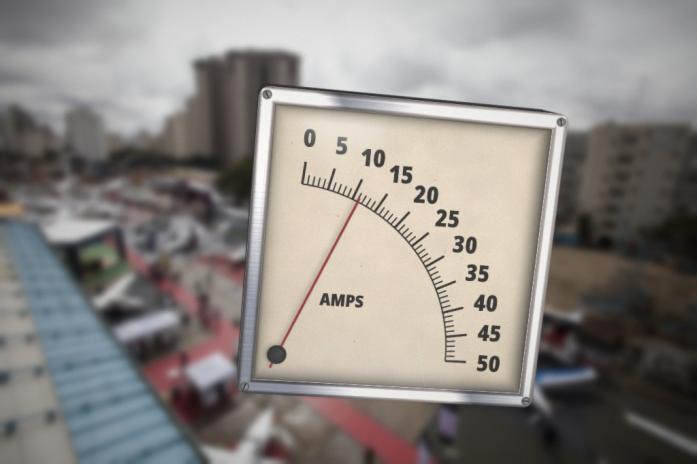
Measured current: 11 A
